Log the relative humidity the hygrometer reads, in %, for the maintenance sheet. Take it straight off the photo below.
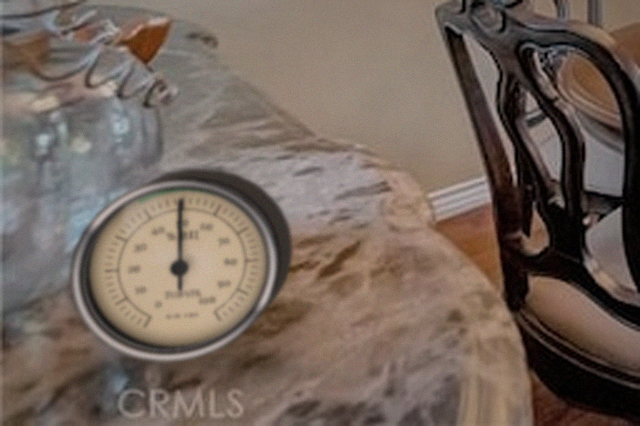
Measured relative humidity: 50 %
